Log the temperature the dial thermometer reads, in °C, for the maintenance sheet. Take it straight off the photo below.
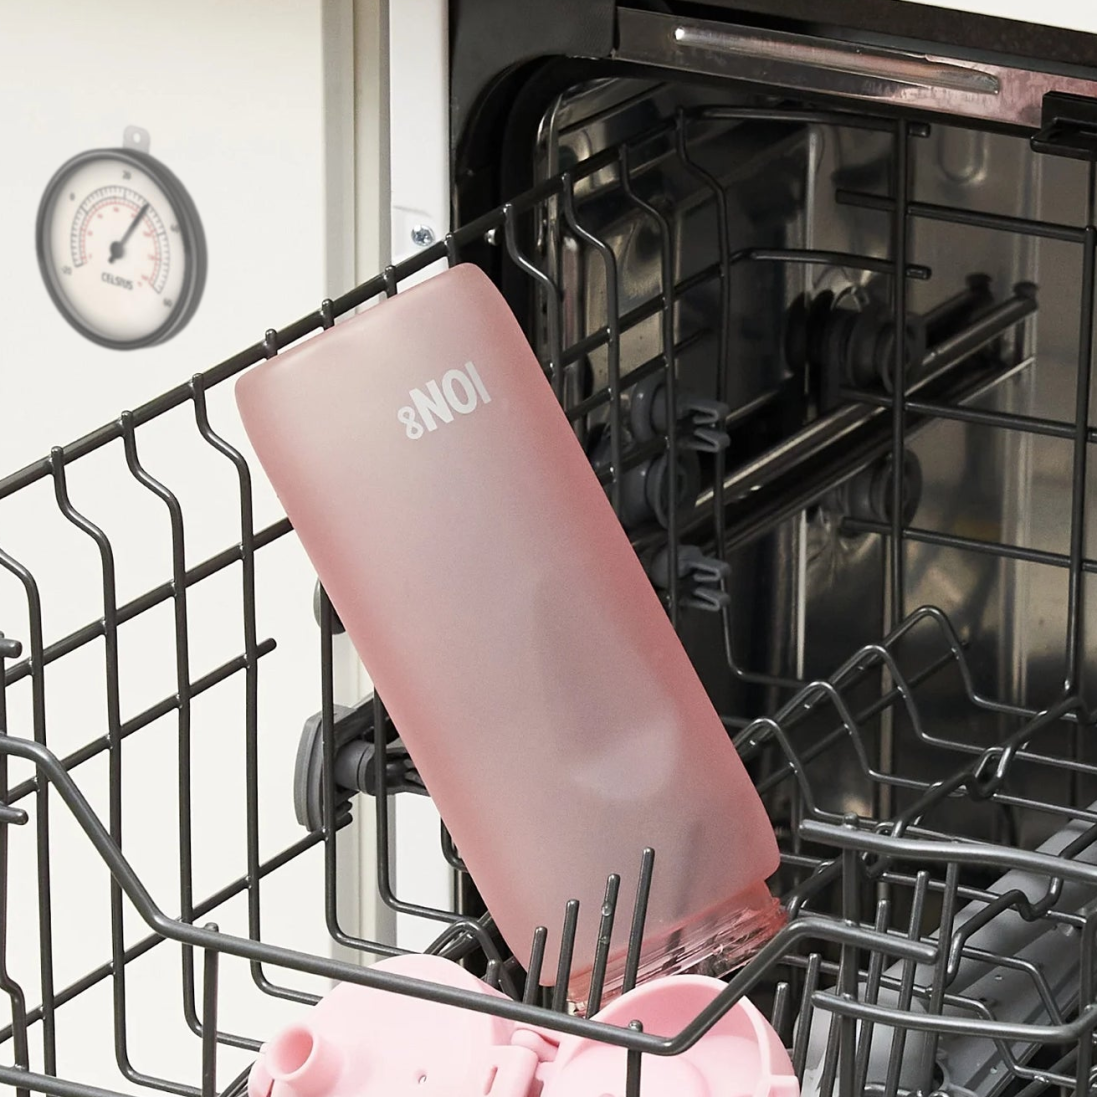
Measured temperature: 30 °C
